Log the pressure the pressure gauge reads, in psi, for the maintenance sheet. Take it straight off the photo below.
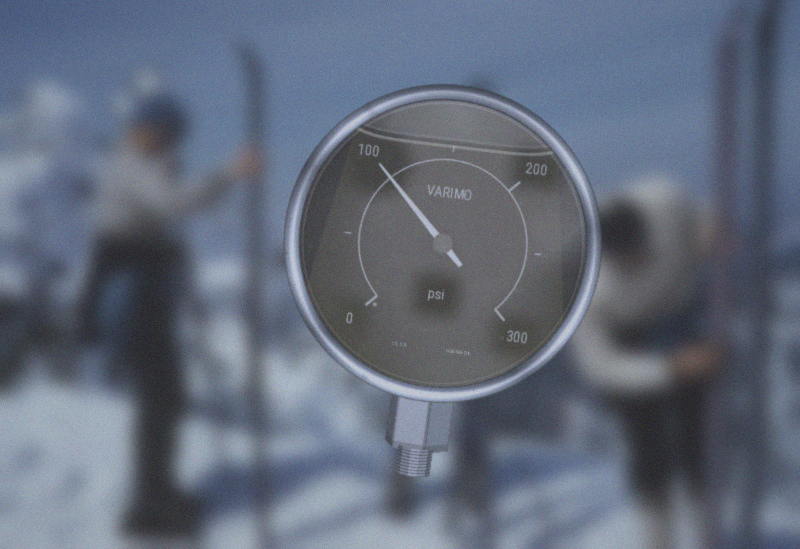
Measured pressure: 100 psi
